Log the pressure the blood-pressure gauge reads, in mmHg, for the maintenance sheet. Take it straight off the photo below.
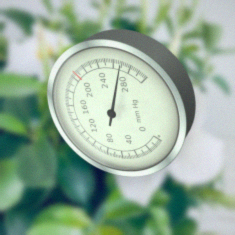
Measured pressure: 270 mmHg
